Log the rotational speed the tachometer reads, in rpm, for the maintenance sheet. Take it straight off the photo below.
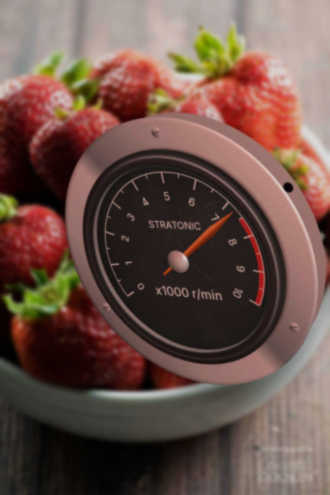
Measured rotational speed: 7250 rpm
